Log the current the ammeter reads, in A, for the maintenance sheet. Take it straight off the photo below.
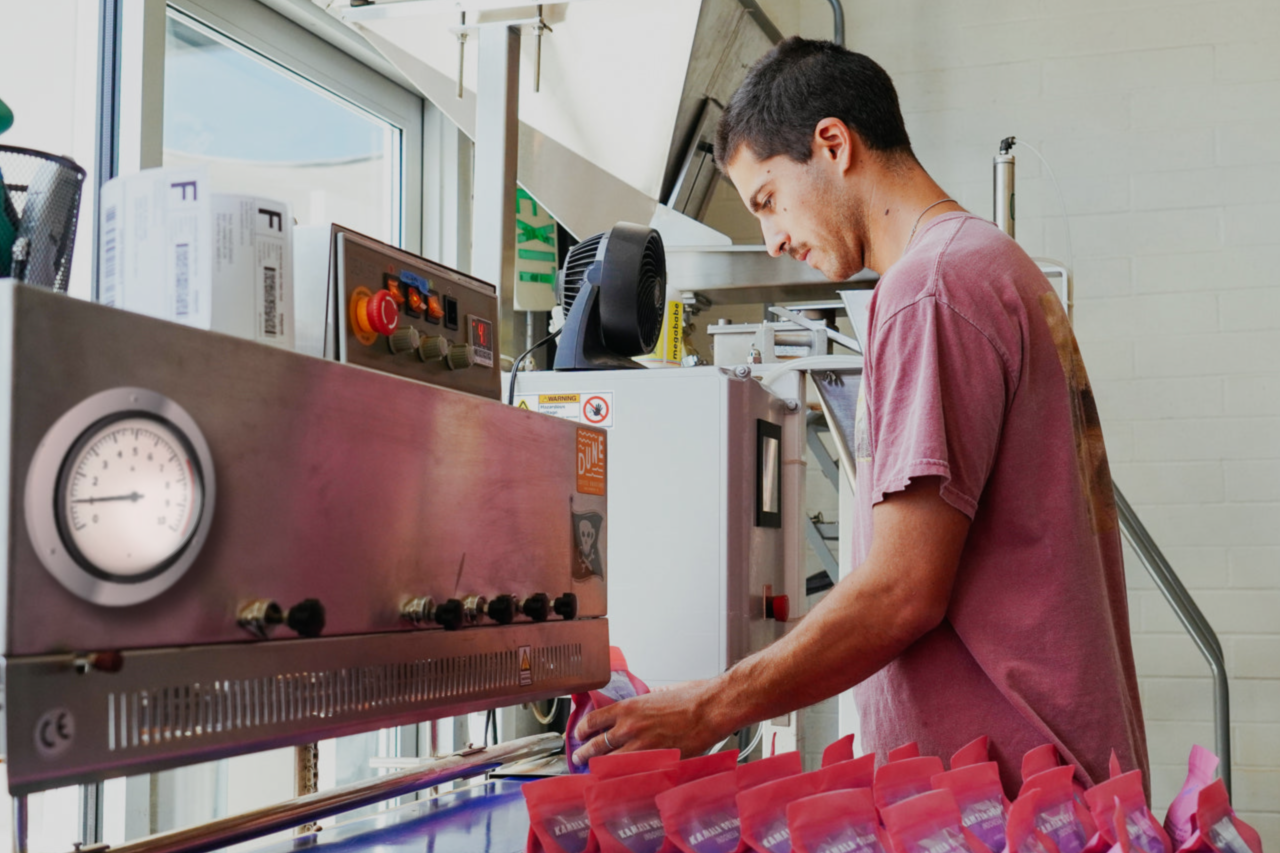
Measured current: 1 A
